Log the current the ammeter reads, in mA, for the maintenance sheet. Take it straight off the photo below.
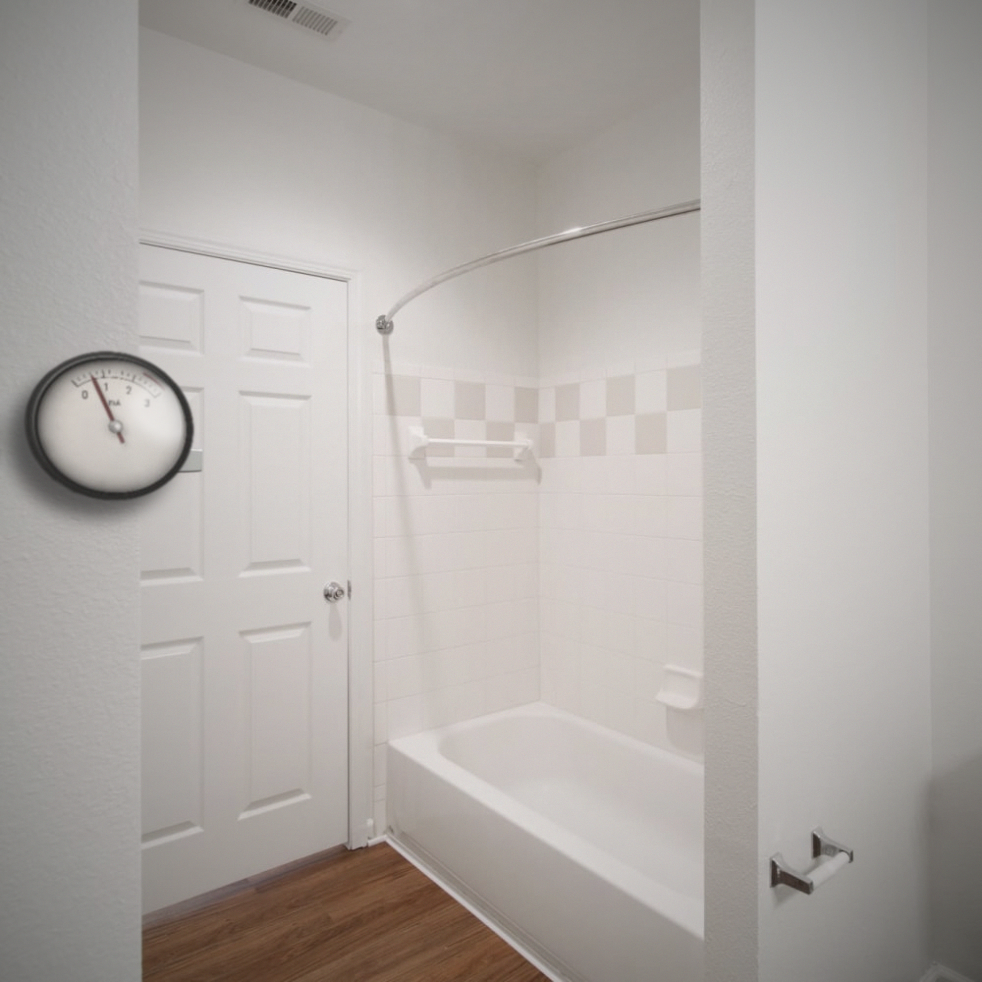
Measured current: 0.6 mA
